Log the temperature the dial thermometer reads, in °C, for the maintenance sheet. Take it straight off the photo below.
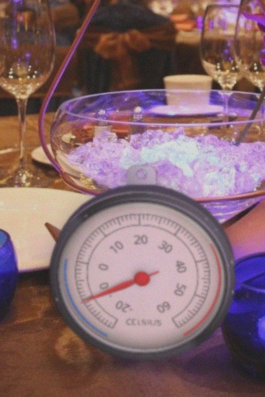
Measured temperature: -10 °C
